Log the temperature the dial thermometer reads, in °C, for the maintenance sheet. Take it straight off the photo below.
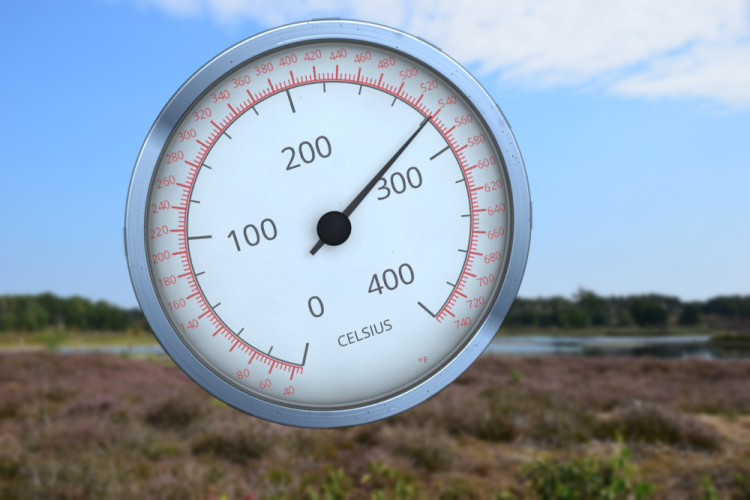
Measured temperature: 280 °C
